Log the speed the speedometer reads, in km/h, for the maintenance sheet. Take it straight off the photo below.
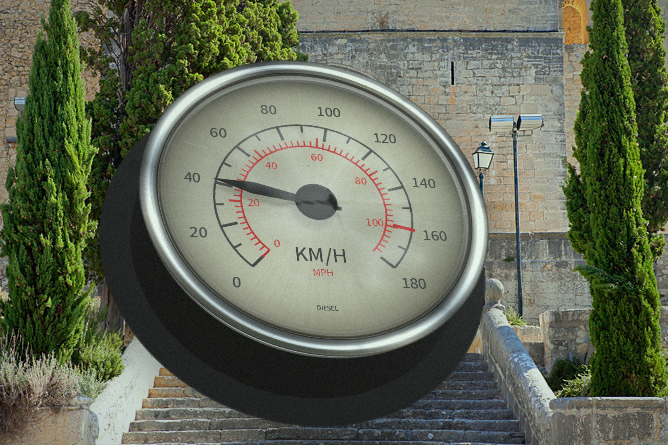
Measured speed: 40 km/h
